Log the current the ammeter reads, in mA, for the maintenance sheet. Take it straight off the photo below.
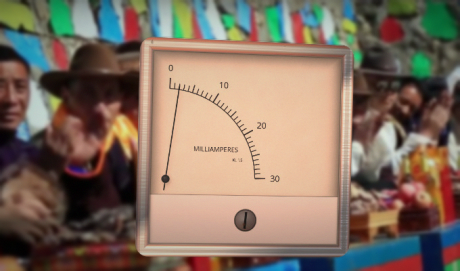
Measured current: 2 mA
